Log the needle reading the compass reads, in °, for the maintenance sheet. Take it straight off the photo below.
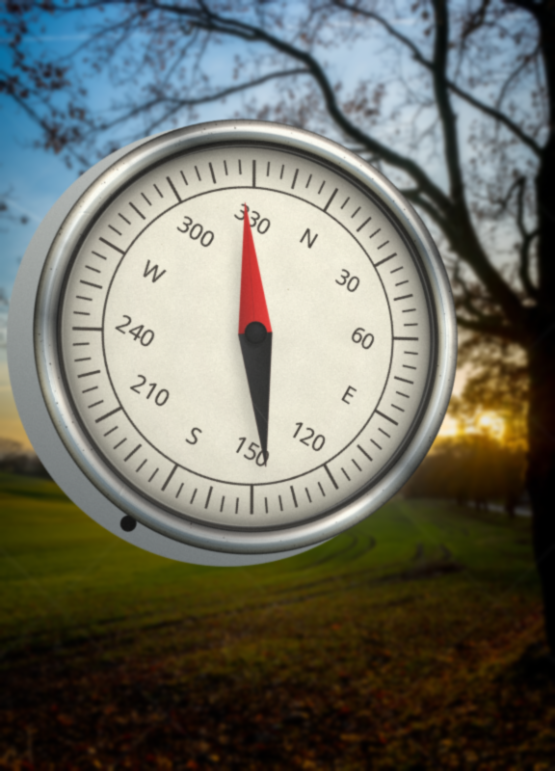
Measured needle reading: 325 °
